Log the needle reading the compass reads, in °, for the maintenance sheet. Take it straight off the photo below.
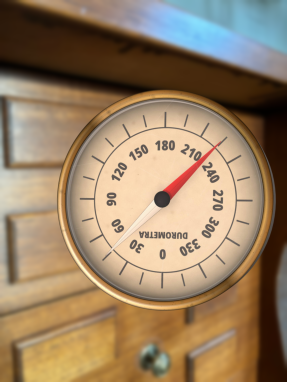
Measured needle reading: 225 °
